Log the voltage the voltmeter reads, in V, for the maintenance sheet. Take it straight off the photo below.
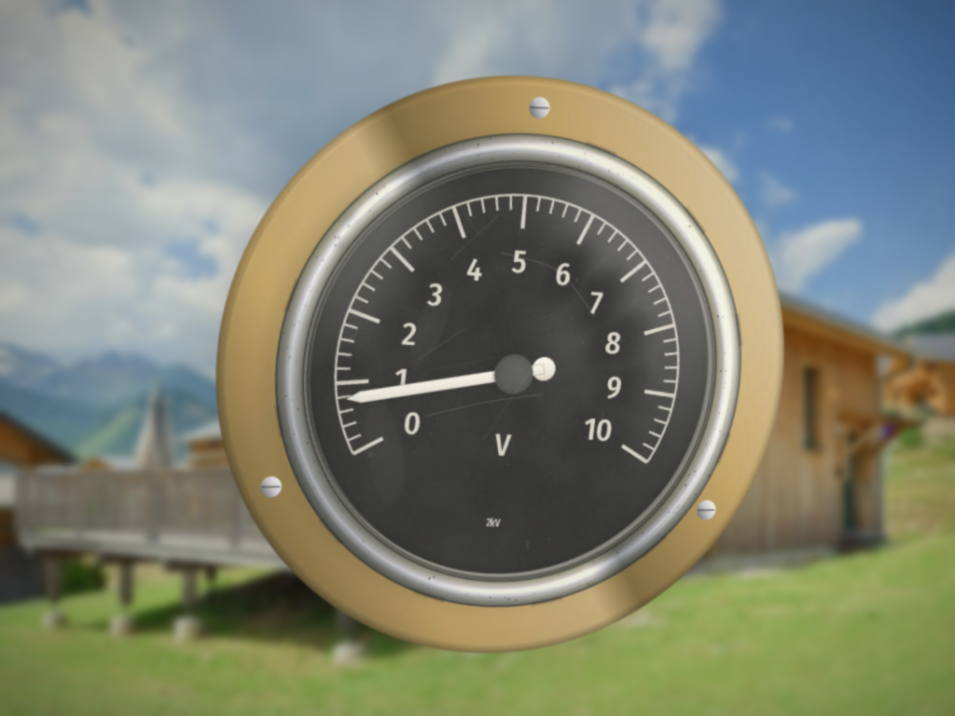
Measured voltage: 0.8 V
